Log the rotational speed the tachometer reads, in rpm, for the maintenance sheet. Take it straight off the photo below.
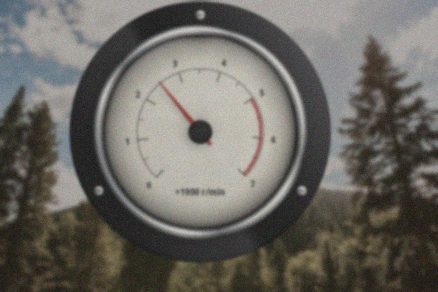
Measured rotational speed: 2500 rpm
